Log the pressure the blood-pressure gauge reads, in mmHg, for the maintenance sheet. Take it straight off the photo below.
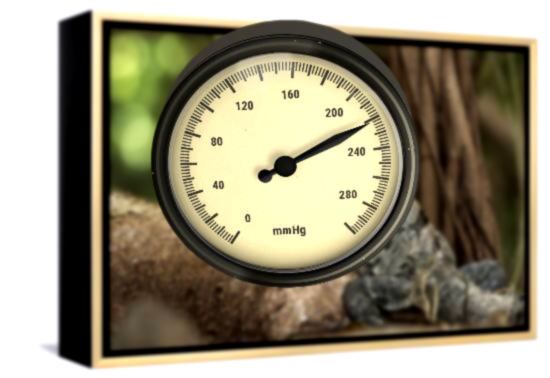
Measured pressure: 220 mmHg
